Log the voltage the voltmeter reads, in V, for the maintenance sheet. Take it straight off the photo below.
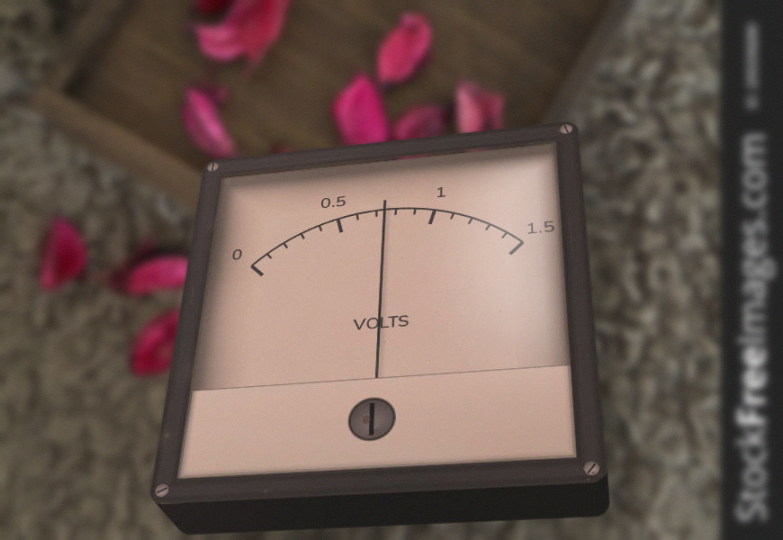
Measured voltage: 0.75 V
